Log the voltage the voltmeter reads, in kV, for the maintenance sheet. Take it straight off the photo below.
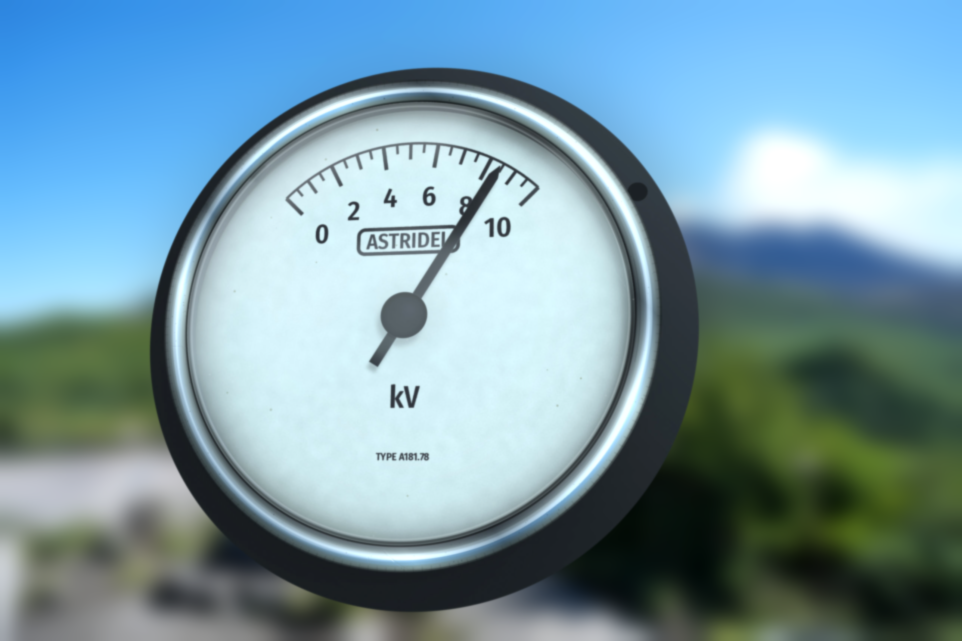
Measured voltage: 8.5 kV
